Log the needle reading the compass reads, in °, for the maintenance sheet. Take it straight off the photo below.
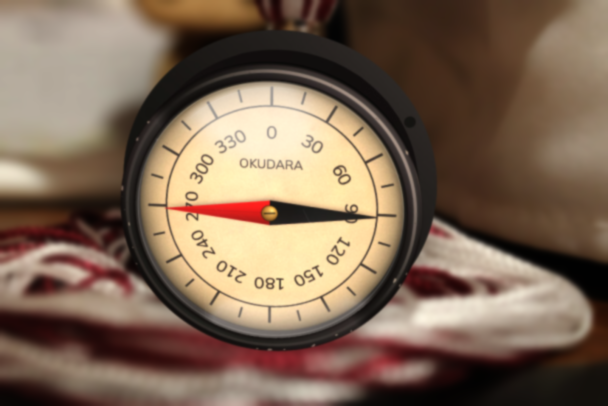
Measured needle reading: 270 °
